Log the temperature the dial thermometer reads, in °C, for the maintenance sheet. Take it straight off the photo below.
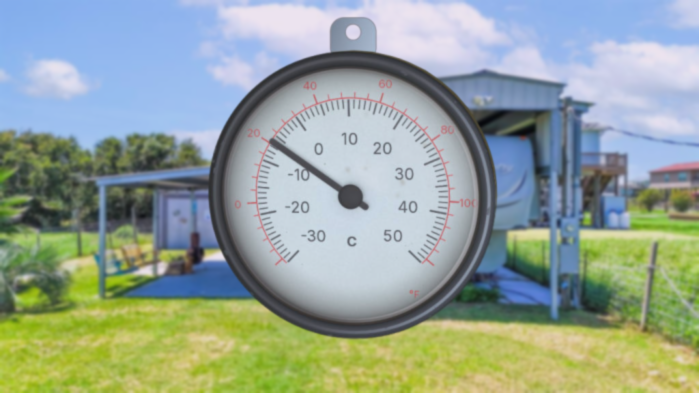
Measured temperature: -6 °C
